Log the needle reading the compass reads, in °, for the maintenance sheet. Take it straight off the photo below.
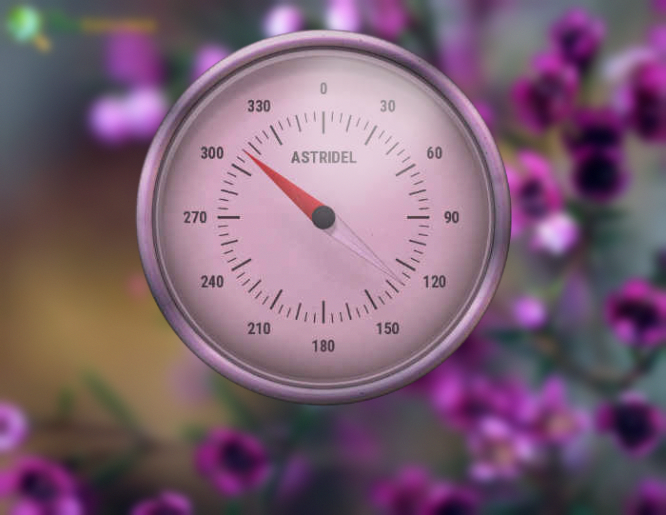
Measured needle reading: 310 °
